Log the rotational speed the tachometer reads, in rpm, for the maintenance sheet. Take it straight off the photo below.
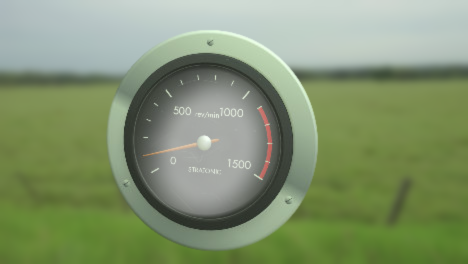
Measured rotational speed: 100 rpm
